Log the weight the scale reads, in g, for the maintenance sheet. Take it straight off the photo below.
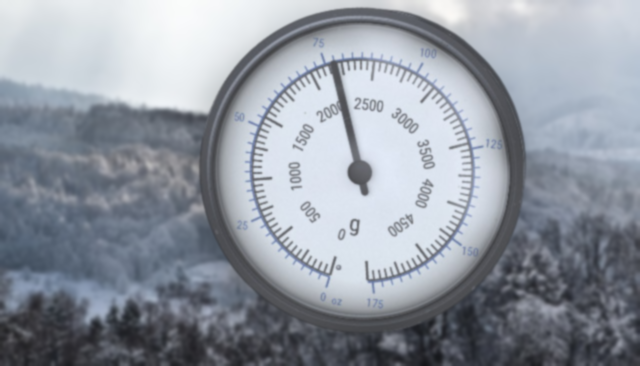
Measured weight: 2200 g
